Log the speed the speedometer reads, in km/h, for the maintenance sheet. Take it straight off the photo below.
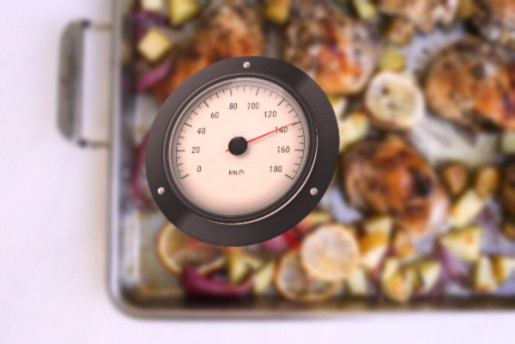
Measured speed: 140 km/h
